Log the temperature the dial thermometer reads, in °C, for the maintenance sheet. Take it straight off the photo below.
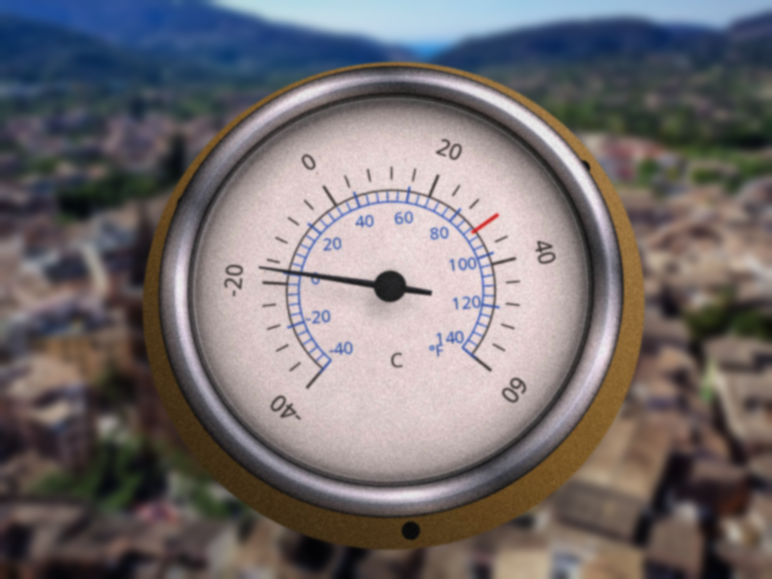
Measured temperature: -18 °C
